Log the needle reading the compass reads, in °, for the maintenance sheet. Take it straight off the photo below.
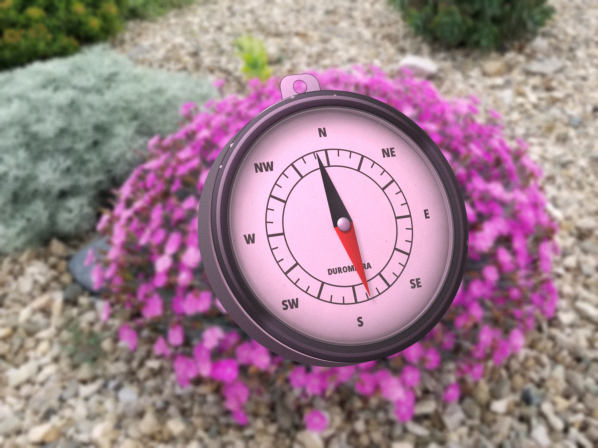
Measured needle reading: 170 °
